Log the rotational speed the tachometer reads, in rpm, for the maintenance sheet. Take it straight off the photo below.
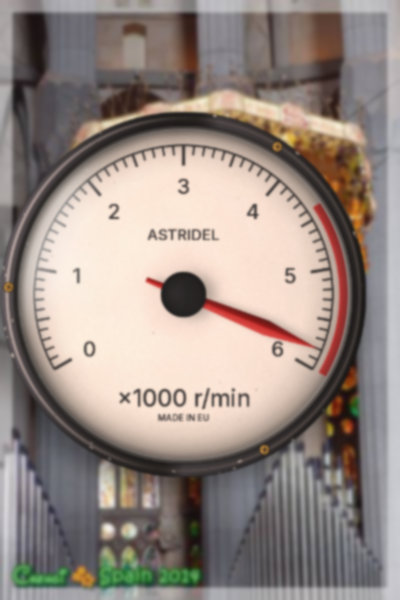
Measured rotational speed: 5800 rpm
